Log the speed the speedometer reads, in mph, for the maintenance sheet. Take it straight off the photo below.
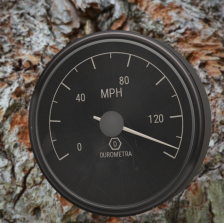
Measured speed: 135 mph
